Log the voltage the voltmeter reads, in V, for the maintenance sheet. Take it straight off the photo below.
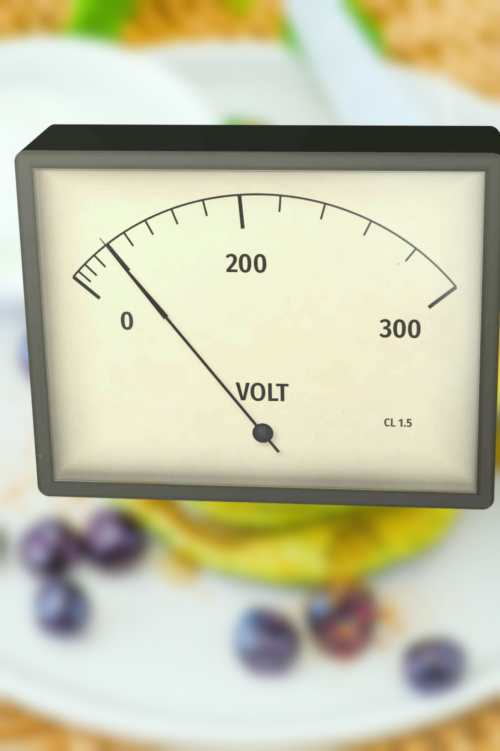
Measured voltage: 100 V
